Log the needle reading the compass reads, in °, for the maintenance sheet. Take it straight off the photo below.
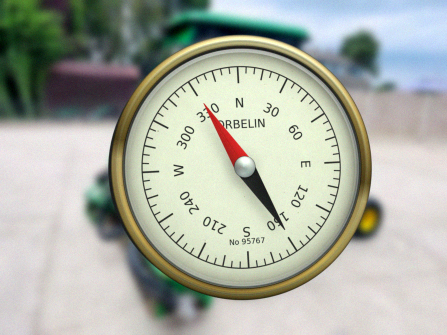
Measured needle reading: 330 °
